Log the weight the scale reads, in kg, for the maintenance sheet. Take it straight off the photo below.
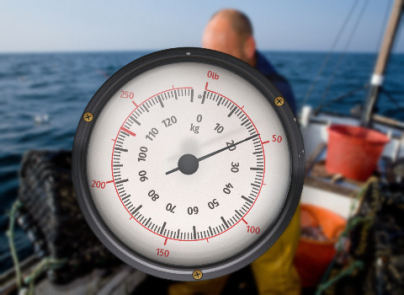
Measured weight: 20 kg
